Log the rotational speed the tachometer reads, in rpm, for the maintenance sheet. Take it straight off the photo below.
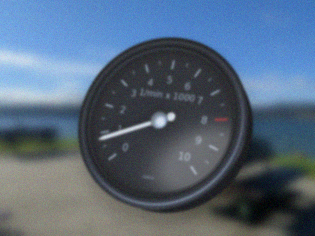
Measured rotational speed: 750 rpm
